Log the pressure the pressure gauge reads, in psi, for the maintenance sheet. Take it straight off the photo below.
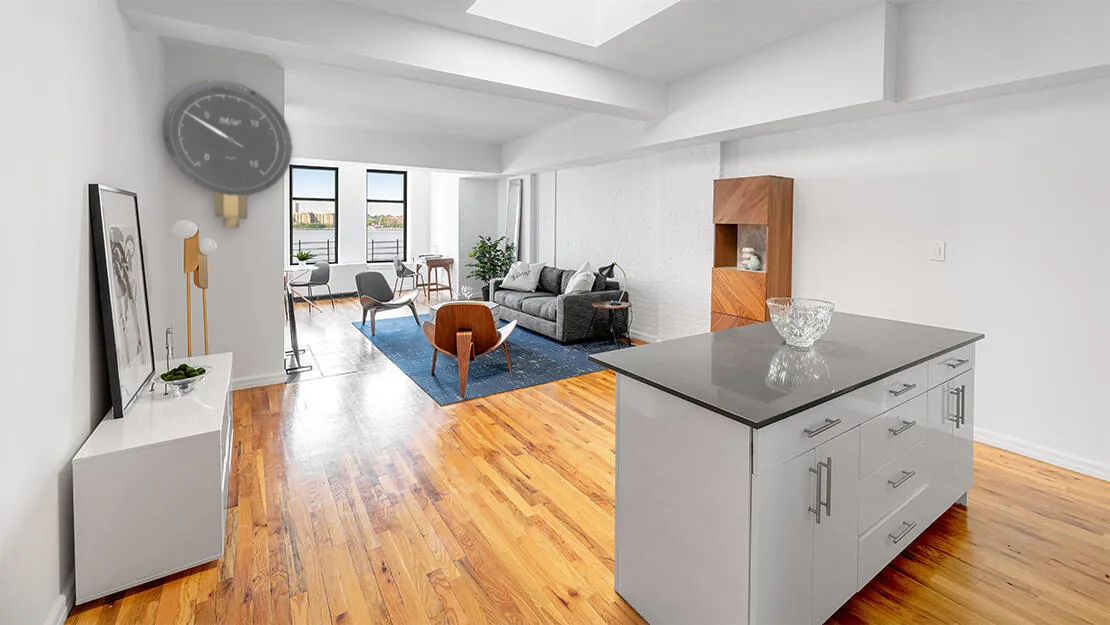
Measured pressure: 4 psi
